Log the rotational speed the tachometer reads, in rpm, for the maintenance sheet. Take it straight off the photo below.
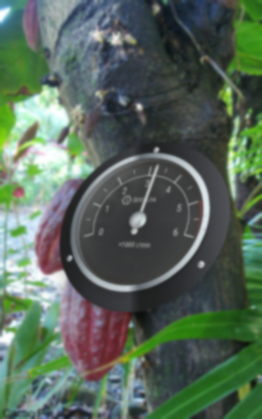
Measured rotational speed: 3250 rpm
